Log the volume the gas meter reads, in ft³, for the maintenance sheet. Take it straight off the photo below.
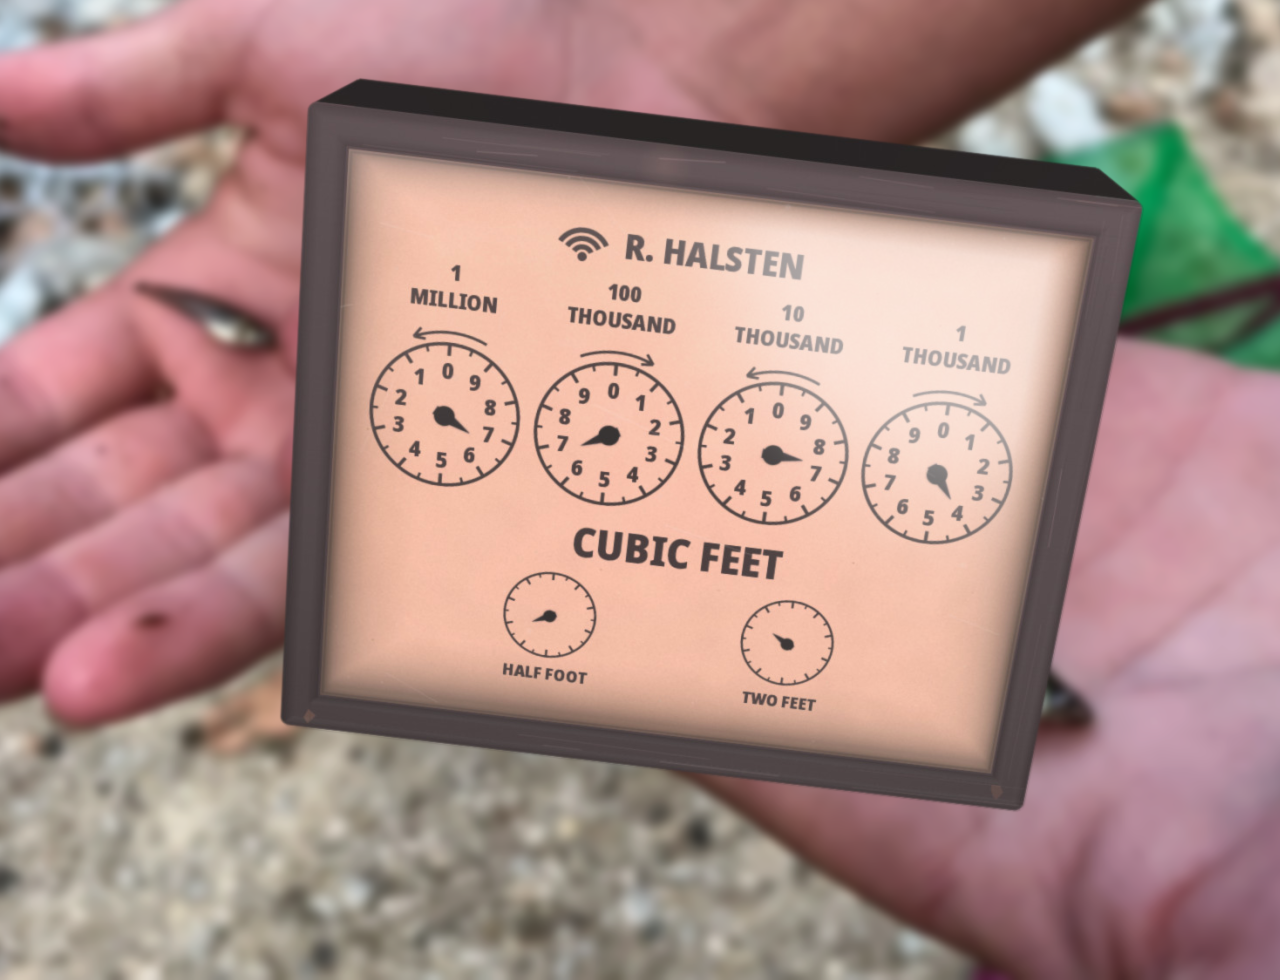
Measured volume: 667400 ft³
